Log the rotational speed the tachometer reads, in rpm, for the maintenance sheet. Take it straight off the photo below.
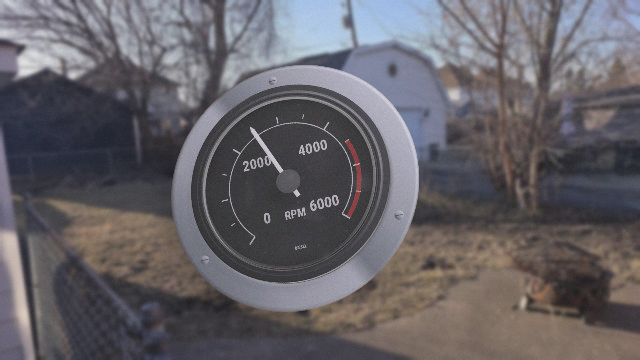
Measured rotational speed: 2500 rpm
